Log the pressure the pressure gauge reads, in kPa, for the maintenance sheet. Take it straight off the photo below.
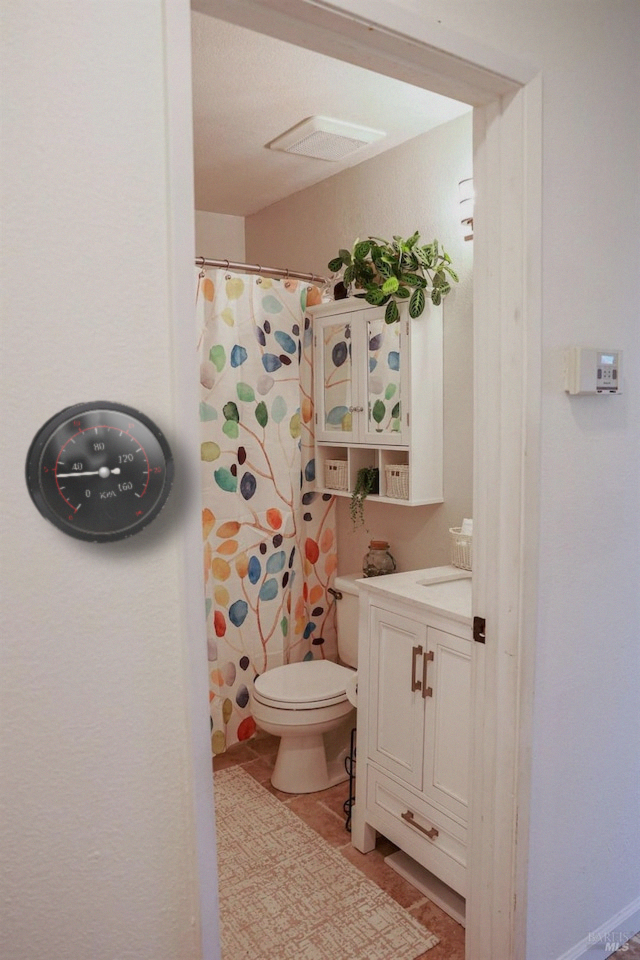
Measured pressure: 30 kPa
